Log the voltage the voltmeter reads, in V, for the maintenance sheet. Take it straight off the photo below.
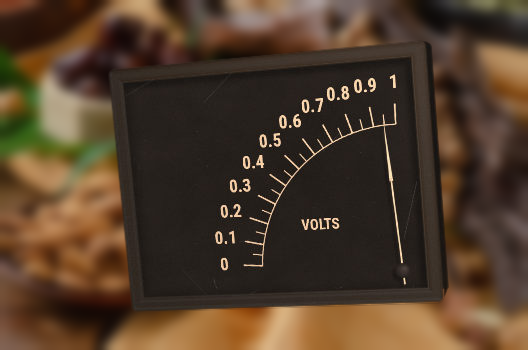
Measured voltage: 0.95 V
